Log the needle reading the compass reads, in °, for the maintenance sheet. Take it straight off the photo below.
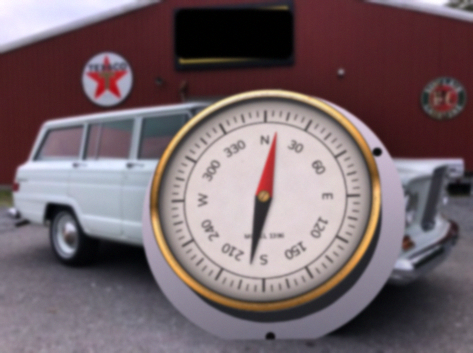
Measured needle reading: 10 °
